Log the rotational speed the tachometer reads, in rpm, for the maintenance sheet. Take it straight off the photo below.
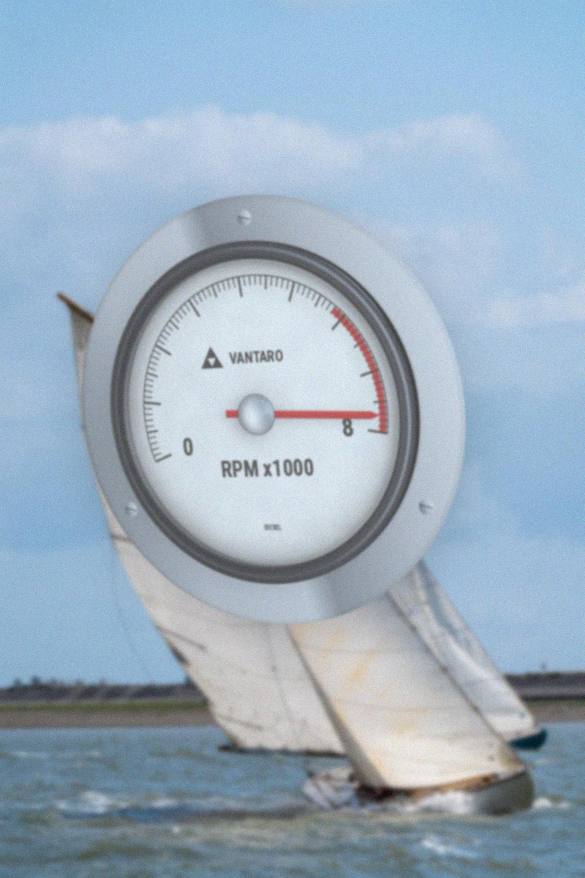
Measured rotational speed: 7700 rpm
